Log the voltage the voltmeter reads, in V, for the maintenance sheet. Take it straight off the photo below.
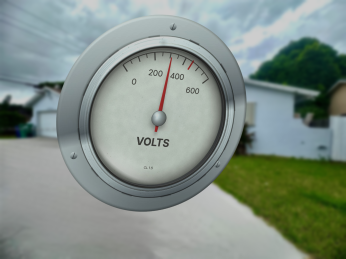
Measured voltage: 300 V
